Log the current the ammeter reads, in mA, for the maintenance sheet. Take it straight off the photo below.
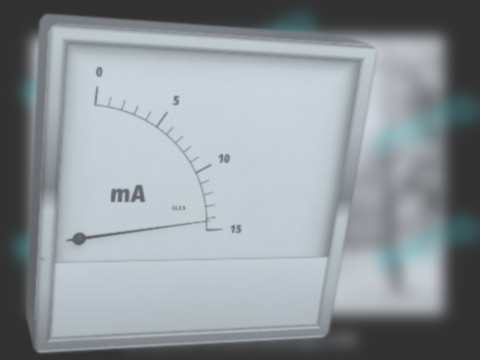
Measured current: 14 mA
